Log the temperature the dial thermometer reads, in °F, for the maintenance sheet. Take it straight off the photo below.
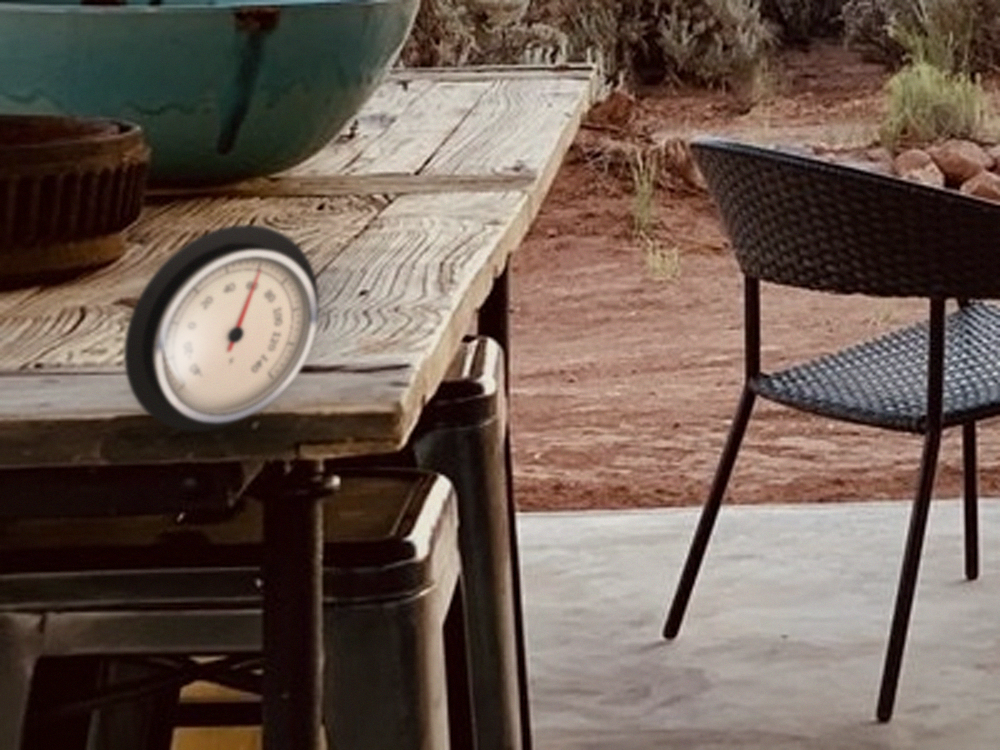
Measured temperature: 60 °F
